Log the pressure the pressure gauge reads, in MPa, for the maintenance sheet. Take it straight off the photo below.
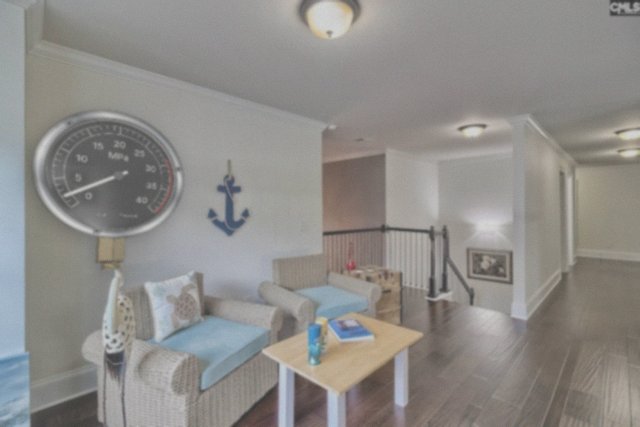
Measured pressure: 2 MPa
